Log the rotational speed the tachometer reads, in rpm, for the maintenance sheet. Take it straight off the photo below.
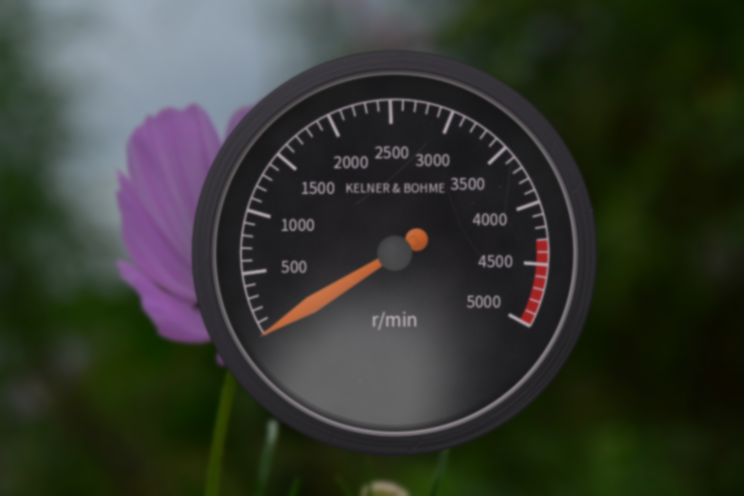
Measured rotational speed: 0 rpm
